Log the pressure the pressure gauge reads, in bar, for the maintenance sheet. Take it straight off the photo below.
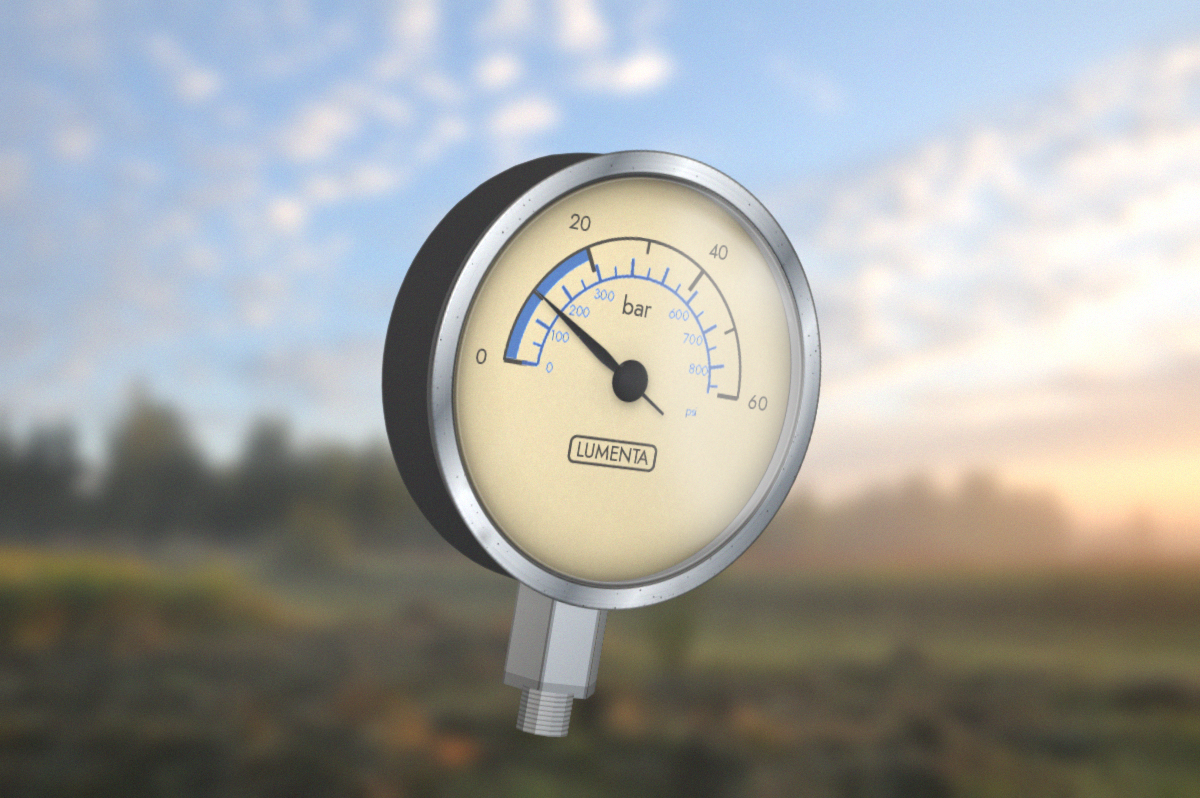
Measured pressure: 10 bar
